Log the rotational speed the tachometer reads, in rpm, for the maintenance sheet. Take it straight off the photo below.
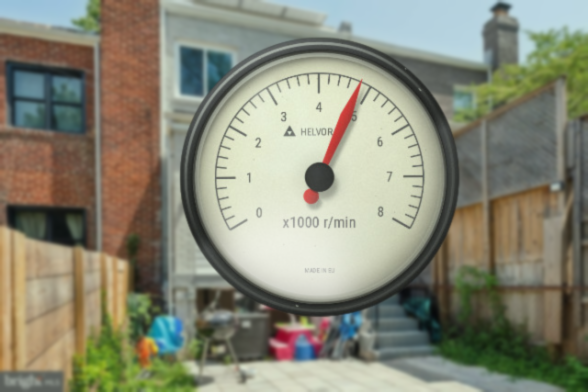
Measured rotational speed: 4800 rpm
